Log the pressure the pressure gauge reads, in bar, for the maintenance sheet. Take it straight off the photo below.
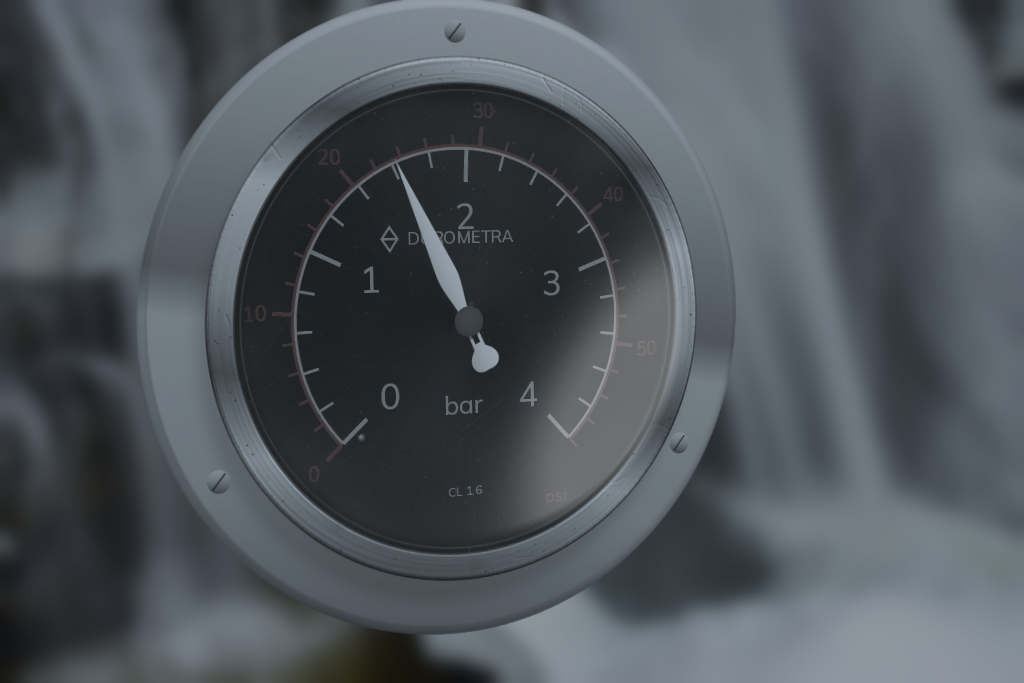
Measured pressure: 1.6 bar
